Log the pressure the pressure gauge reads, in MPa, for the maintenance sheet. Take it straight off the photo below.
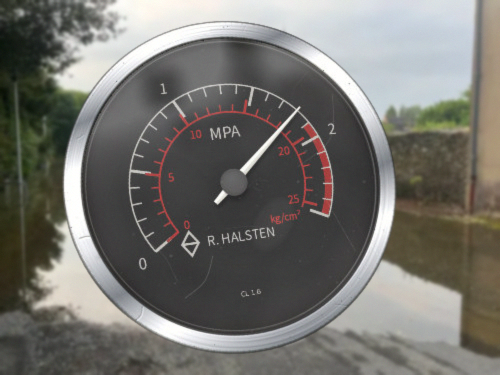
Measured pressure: 1.8 MPa
